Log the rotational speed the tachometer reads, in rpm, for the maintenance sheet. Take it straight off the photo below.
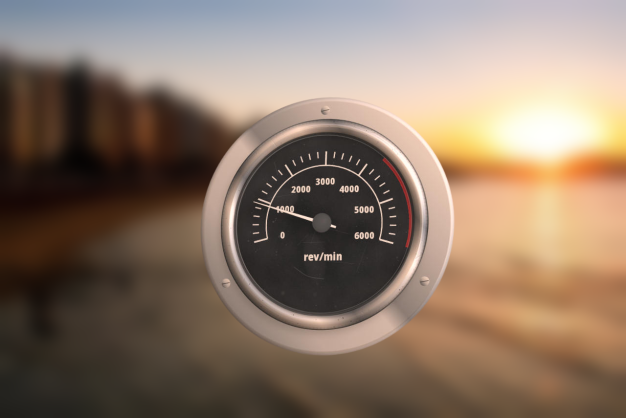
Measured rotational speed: 900 rpm
